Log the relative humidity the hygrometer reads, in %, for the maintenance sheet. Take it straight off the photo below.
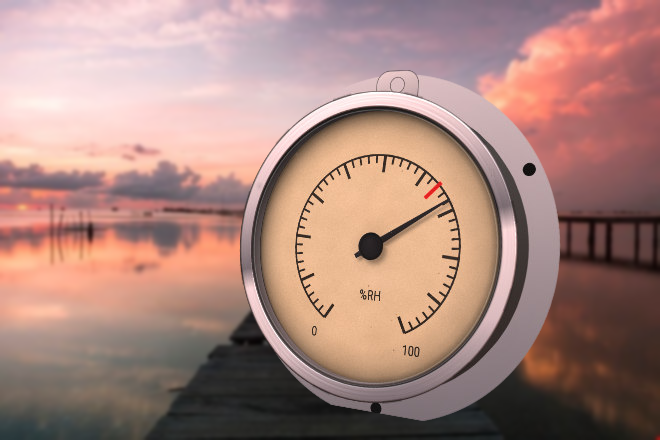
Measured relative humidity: 68 %
